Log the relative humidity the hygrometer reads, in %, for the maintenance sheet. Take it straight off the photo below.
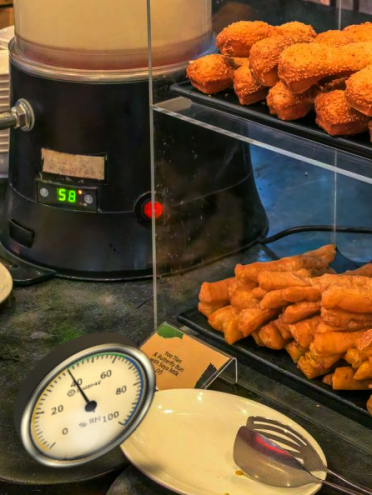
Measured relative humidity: 40 %
